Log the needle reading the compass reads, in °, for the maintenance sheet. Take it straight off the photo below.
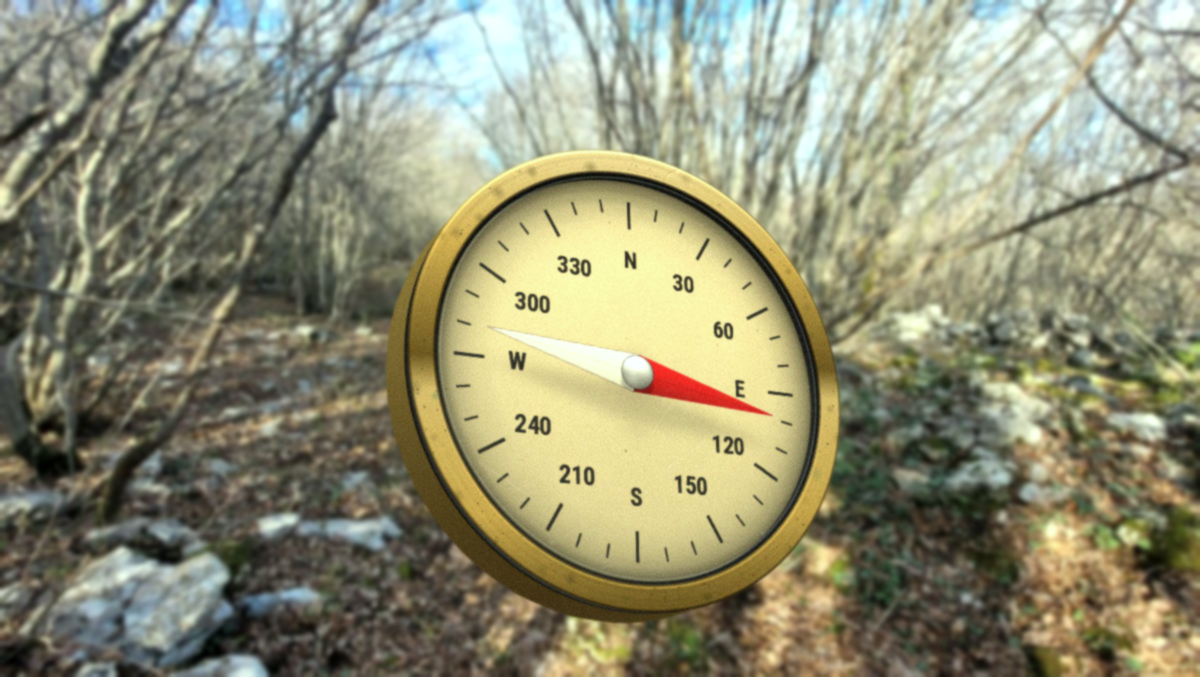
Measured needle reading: 100 °
